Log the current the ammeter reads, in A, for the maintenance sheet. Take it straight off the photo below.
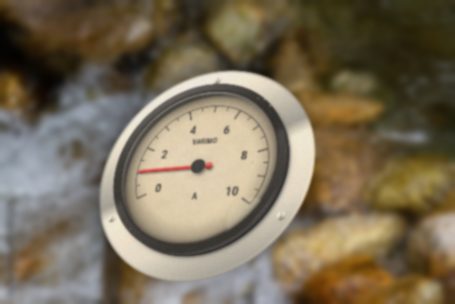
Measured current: 1 A
